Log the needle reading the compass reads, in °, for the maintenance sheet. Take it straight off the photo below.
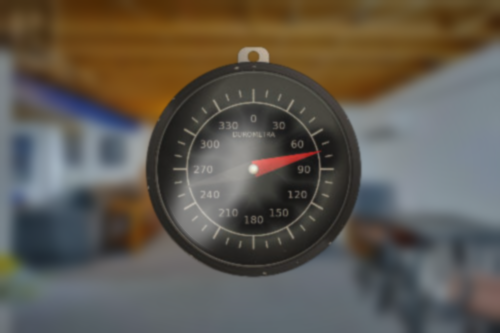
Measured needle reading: 75 °
